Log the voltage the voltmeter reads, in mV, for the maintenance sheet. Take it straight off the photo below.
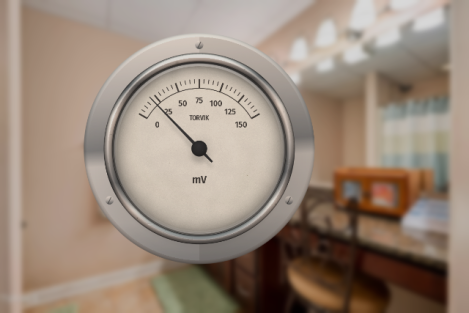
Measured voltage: 20 mV
